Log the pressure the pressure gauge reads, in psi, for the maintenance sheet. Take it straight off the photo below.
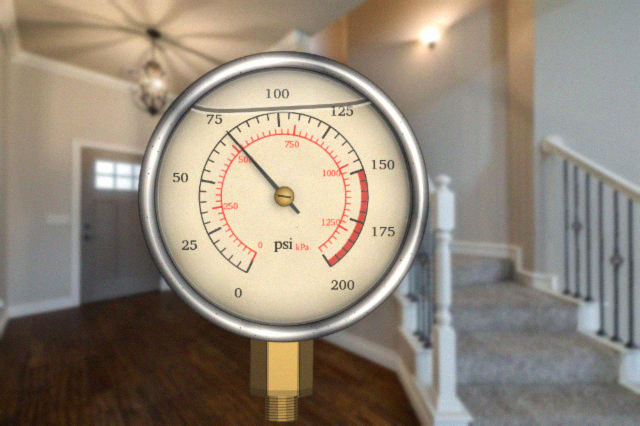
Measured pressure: 75 psi
